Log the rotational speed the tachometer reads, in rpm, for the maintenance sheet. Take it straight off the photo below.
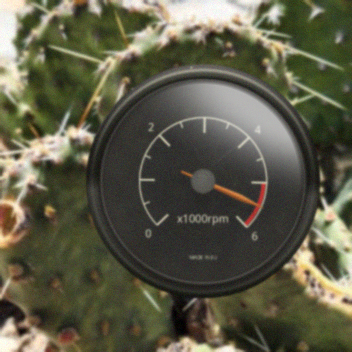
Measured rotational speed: 5500 rpm
